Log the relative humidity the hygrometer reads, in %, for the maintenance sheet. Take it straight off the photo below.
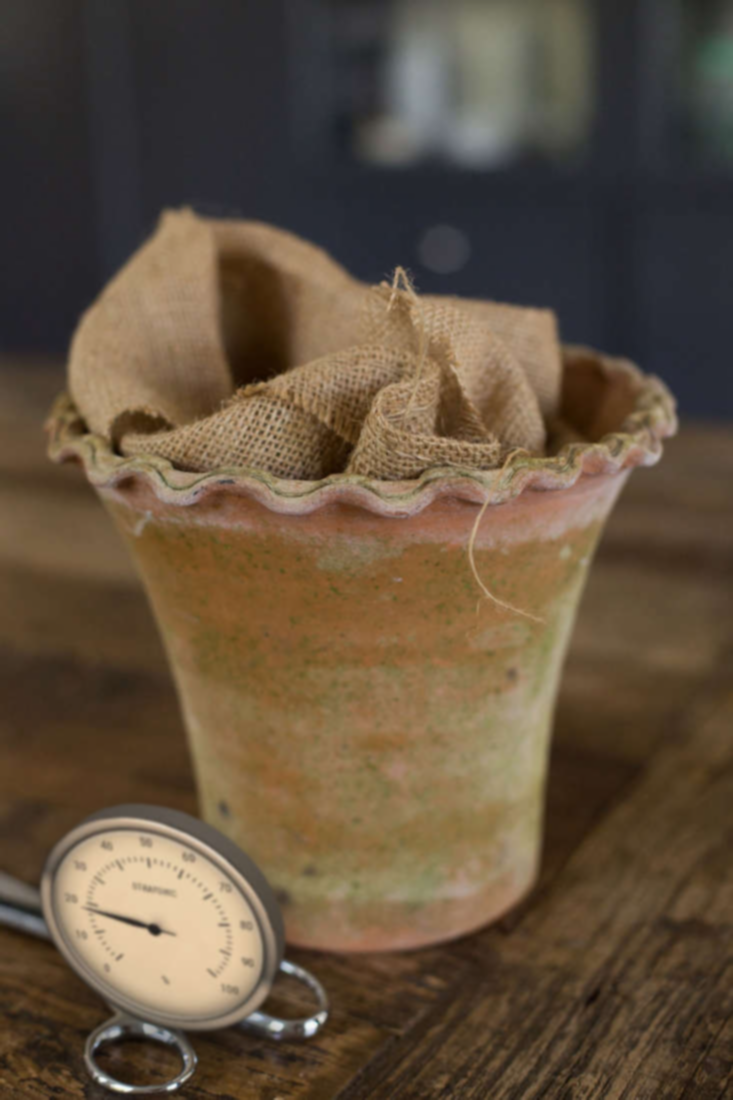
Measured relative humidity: 20 %
